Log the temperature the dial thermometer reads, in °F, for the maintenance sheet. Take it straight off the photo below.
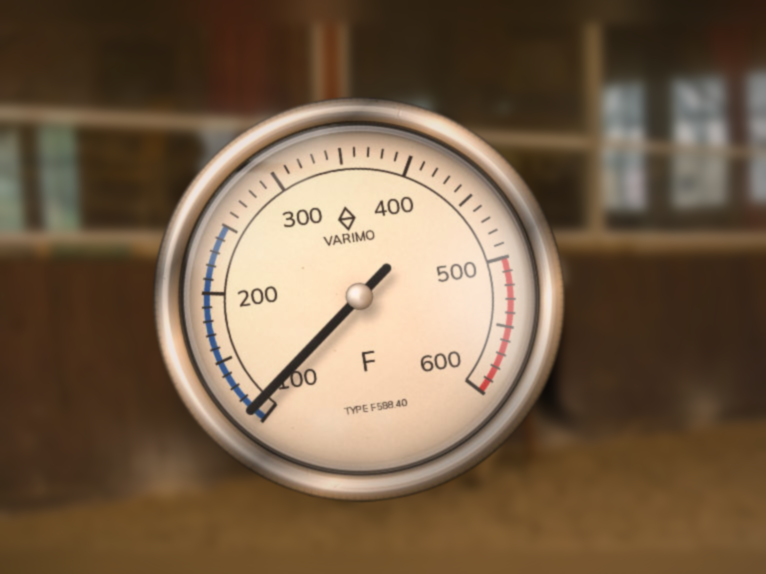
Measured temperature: 110 °F
